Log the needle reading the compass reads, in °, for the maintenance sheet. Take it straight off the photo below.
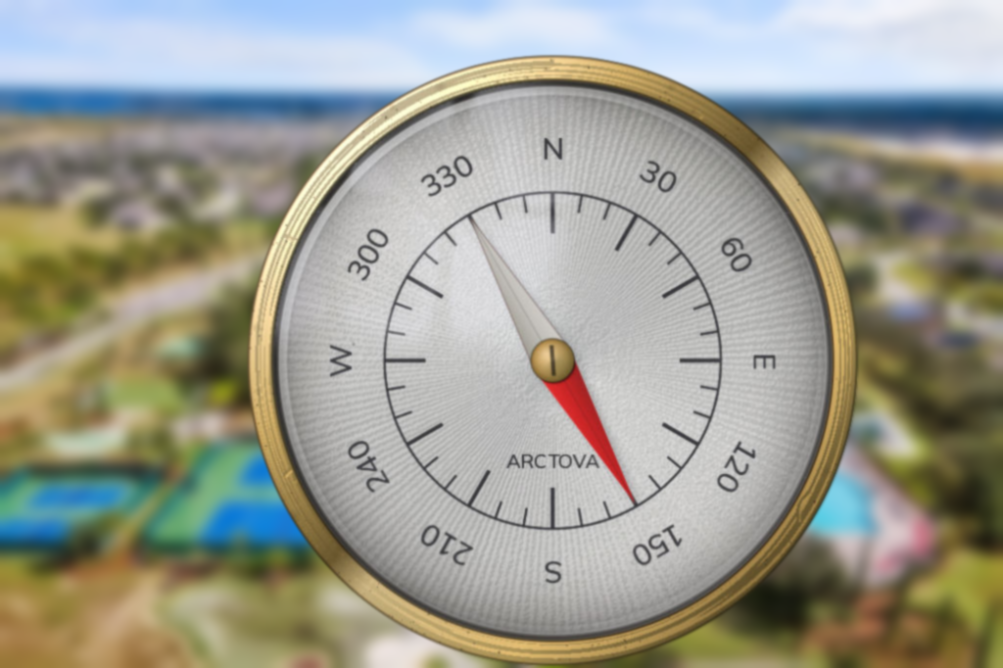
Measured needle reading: 150 °
